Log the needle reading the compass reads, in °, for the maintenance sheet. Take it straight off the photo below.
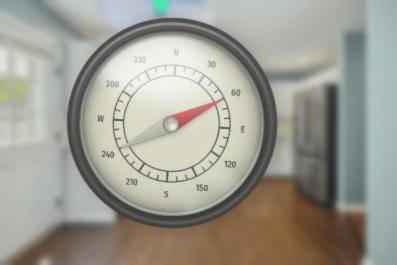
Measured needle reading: 60 °
